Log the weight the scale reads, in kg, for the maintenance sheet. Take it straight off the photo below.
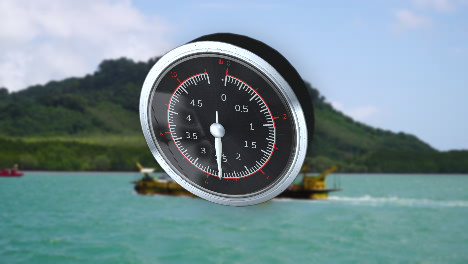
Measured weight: 2.5 kg
